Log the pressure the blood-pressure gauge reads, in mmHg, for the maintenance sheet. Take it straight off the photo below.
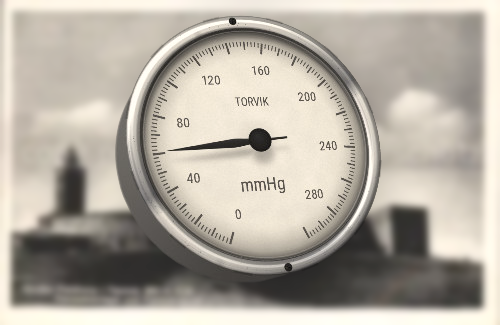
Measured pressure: 60 mmHg
